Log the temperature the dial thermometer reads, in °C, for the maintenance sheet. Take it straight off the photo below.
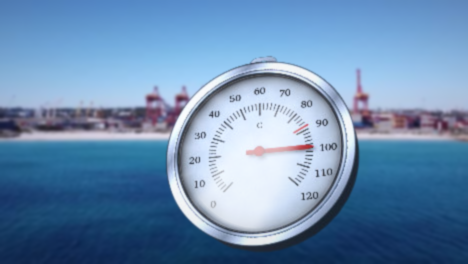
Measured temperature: 100 °C
